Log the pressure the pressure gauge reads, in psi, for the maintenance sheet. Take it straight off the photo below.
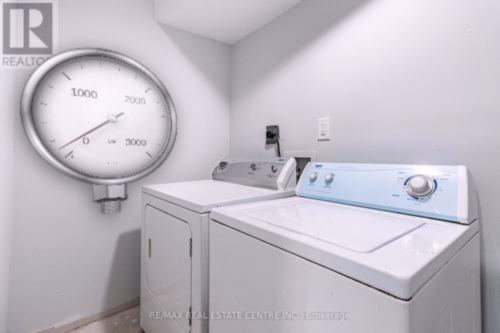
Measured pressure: 100 psi
